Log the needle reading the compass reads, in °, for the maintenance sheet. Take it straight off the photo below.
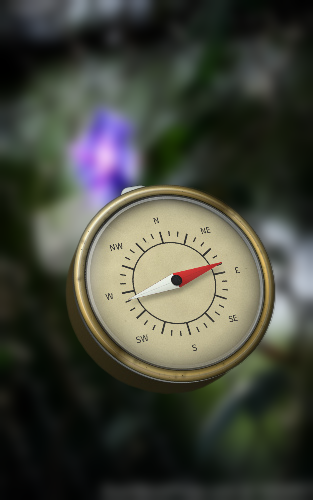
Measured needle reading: 80 °
